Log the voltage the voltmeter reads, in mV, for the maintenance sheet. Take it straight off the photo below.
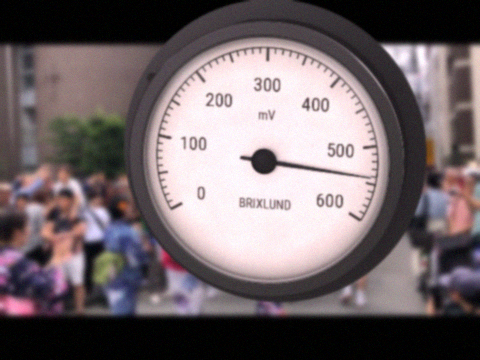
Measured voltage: 540 mV
